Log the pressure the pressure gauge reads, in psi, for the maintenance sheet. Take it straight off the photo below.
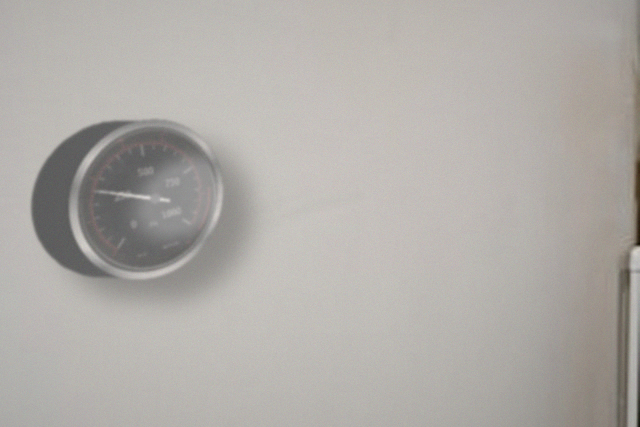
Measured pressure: 250 psi
